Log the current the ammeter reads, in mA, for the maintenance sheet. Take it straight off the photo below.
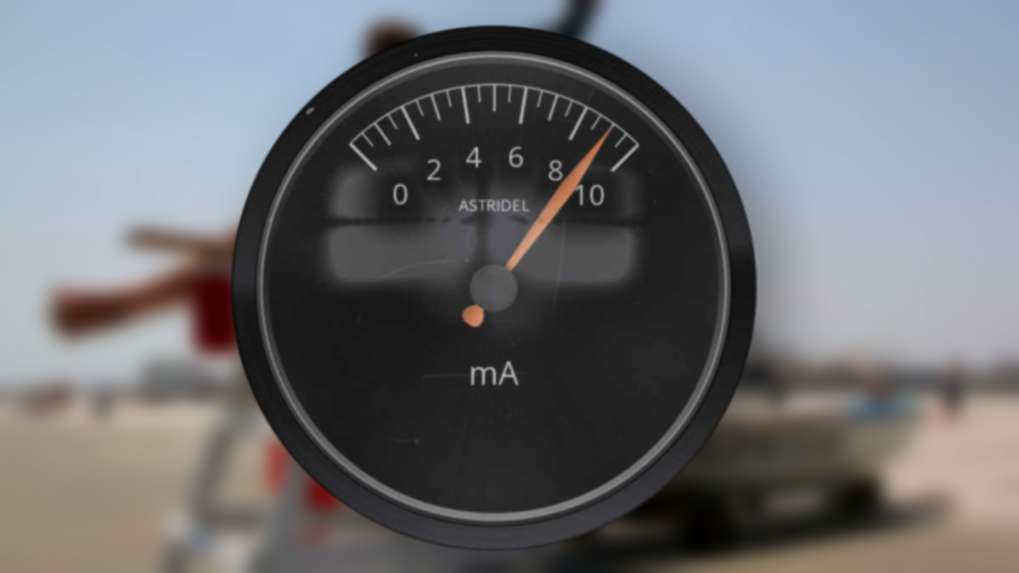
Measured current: 9 mA
